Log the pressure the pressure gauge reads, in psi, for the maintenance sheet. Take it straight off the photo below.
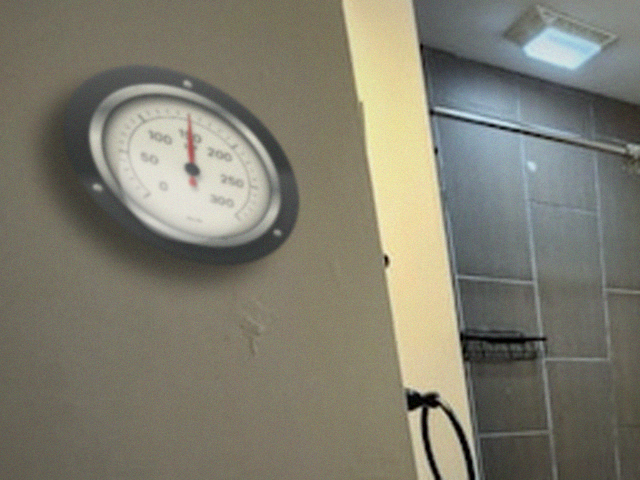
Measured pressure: 150 psi
